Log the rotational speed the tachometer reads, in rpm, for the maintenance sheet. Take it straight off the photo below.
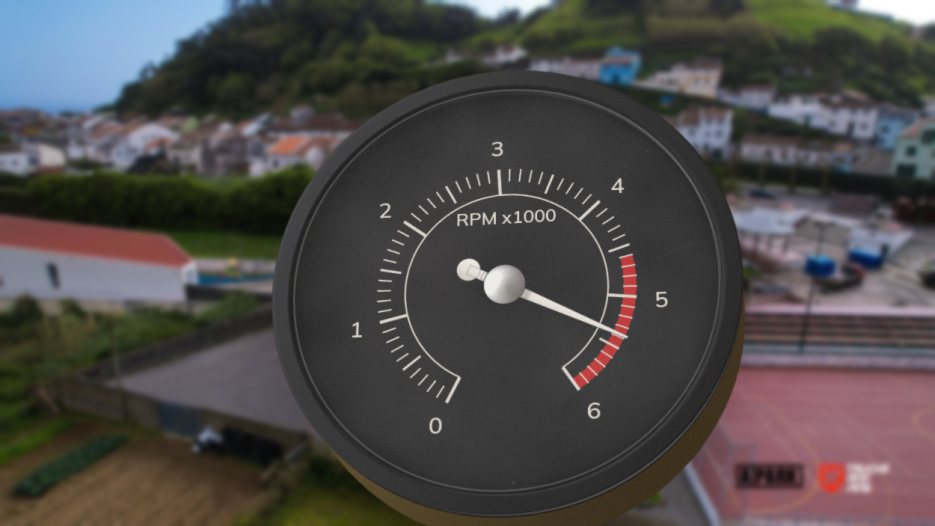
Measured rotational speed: 5400 rpm
